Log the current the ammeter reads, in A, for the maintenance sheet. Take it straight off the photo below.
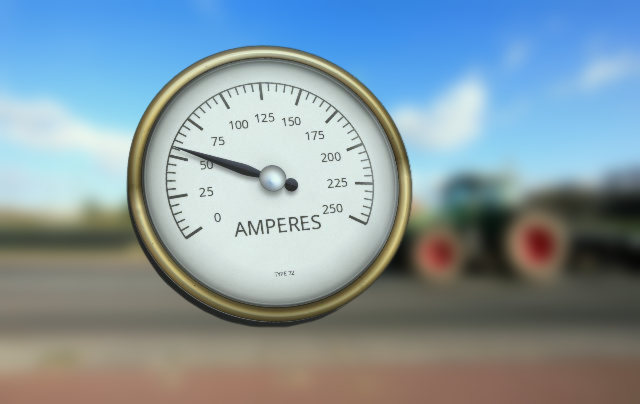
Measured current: 55 A
